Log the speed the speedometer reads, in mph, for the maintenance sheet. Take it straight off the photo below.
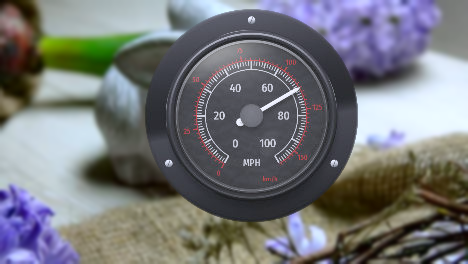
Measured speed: 70 mph
